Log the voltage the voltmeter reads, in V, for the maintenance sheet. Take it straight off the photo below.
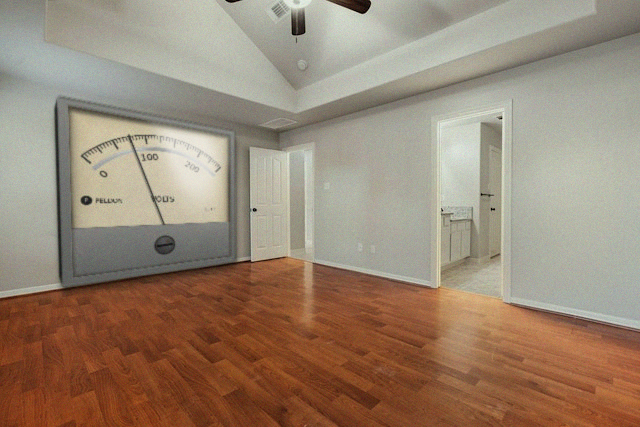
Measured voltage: 75 V
